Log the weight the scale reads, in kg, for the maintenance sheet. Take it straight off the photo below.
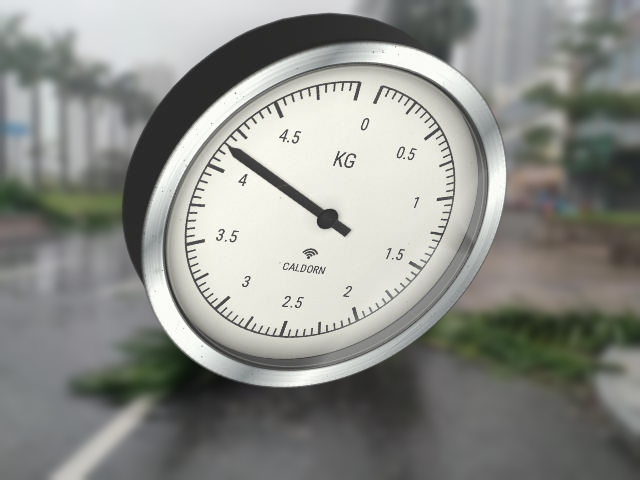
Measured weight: 4.15 kg
